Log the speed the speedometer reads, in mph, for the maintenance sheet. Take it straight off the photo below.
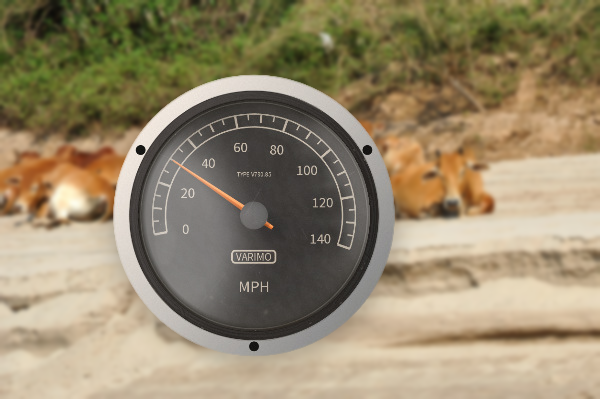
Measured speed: 30 mph
